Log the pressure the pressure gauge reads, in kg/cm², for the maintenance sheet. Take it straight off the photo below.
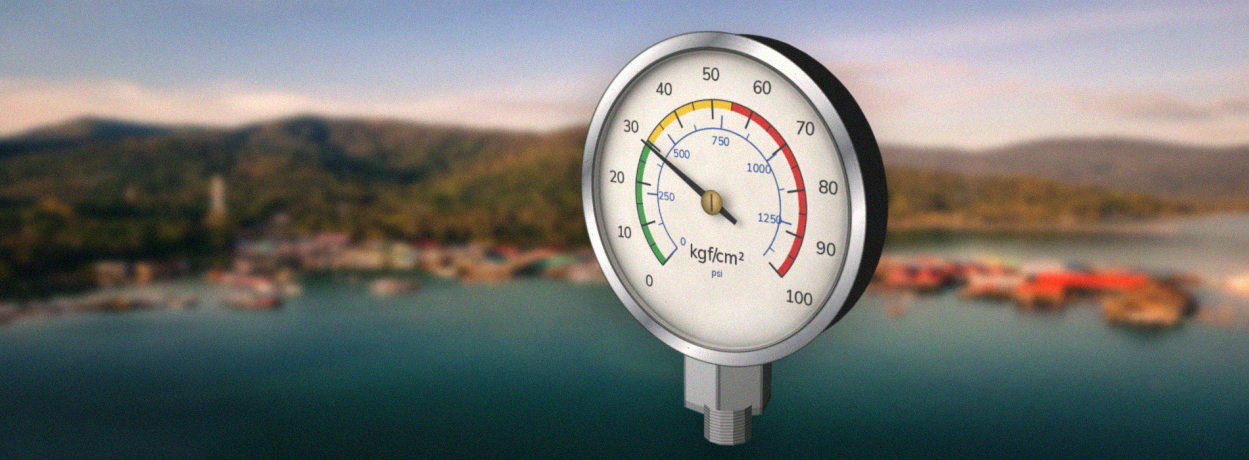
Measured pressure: 30 kg/cm²
